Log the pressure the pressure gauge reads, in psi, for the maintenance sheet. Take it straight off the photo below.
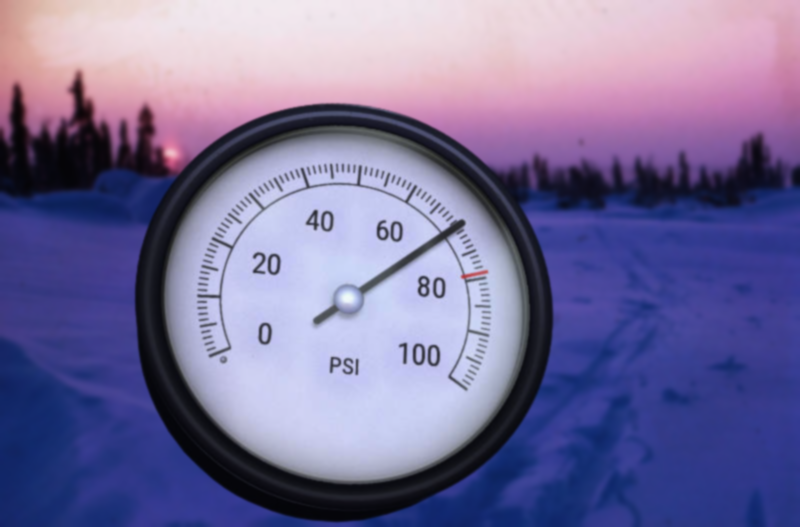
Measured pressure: 70 psi
